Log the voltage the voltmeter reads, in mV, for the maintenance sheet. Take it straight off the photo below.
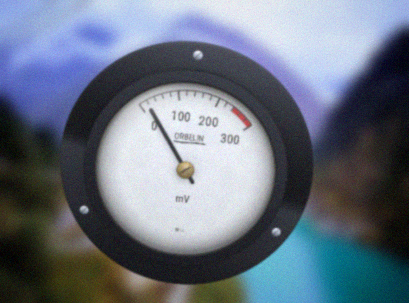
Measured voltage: 20 mV
